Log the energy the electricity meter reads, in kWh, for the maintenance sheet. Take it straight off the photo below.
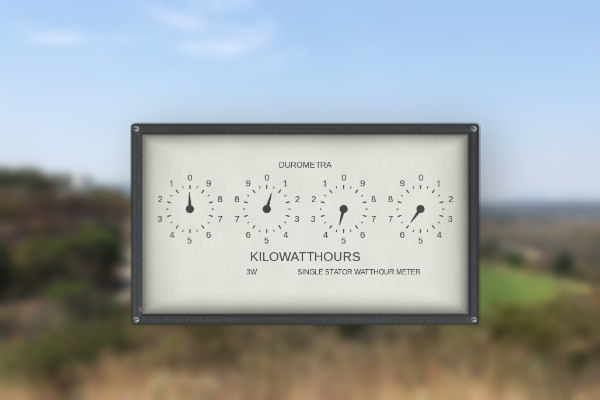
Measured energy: 46 kWh
